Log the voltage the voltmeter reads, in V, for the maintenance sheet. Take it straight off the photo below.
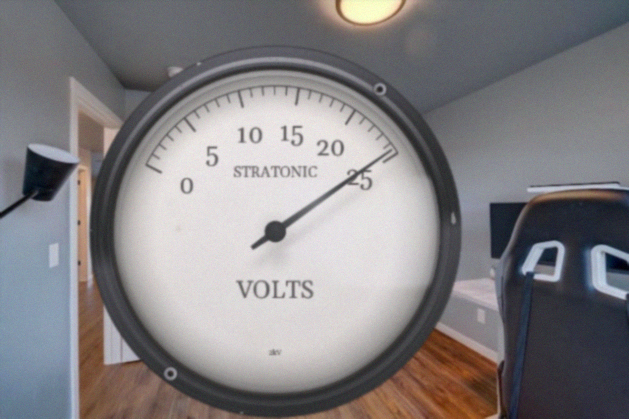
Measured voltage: 24.5 V
